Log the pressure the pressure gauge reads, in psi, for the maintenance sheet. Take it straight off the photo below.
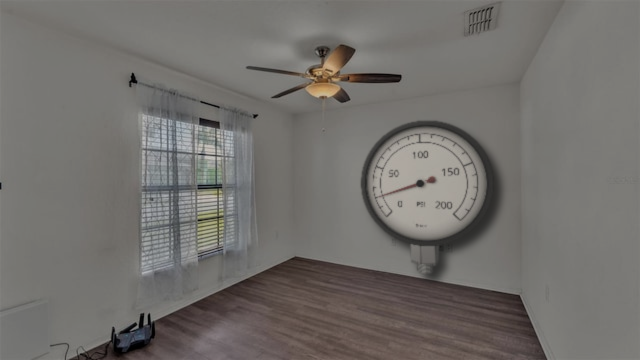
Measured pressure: 20 psi
